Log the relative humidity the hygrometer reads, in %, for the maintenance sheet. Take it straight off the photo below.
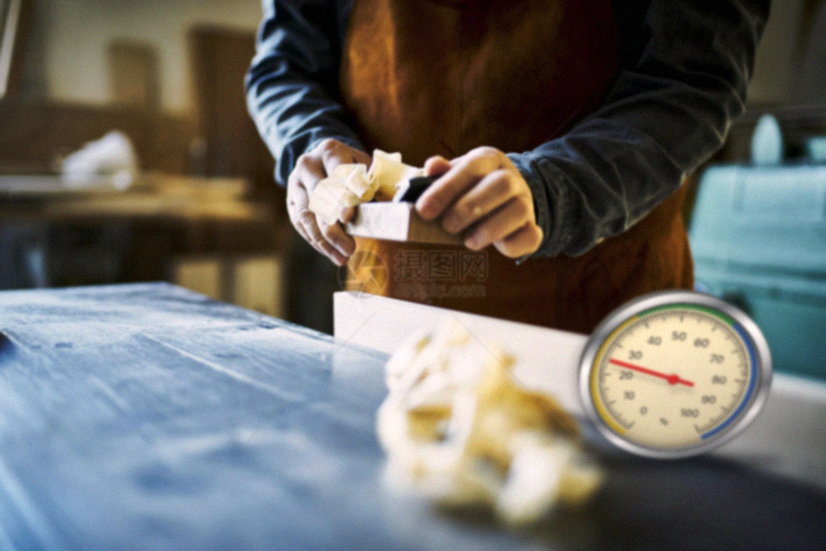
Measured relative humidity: 25 %
